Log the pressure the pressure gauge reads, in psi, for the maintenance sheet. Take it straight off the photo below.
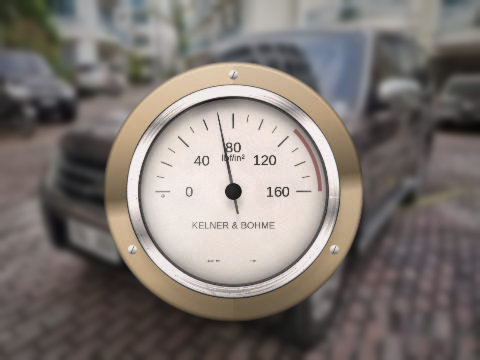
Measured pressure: 70 psi
